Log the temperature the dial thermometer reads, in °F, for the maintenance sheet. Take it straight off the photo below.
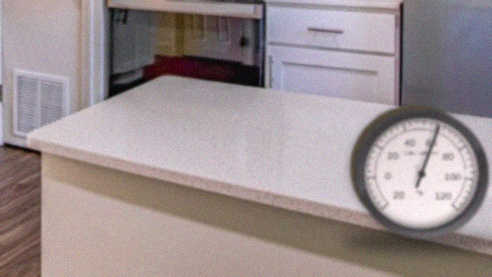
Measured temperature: 60 °F
